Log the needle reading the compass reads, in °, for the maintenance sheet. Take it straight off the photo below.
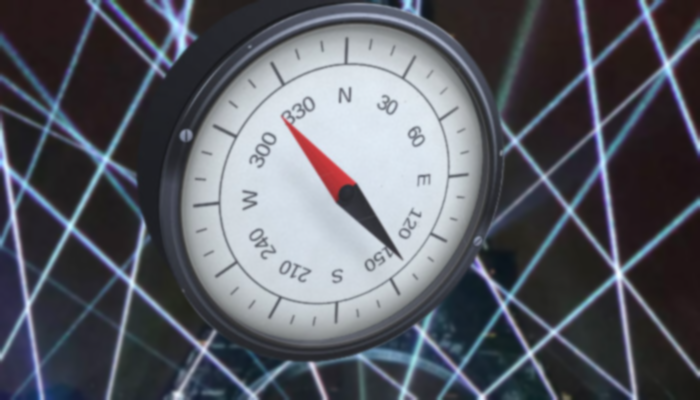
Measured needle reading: 320 °
